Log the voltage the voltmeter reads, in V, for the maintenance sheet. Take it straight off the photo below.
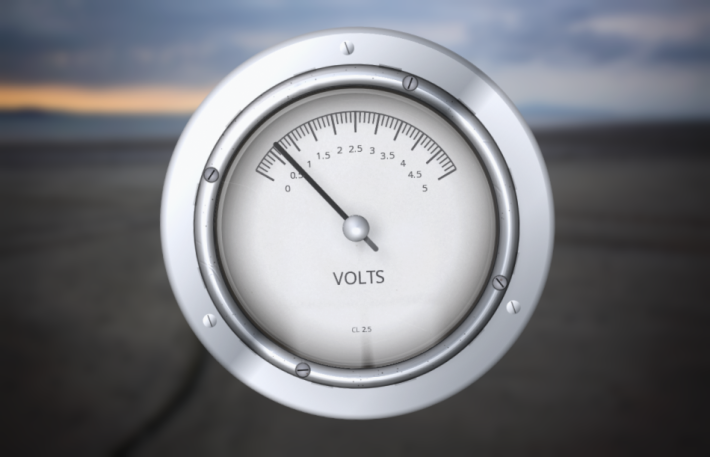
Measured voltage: 0.7 V
